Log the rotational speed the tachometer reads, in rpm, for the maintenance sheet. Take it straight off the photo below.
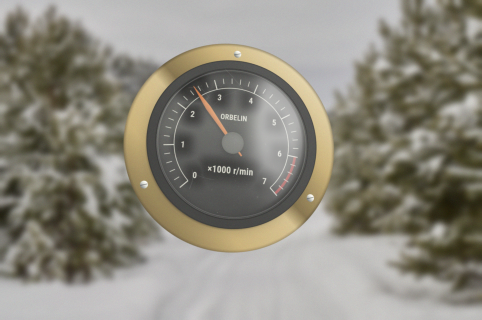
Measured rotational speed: 2500 rpm
